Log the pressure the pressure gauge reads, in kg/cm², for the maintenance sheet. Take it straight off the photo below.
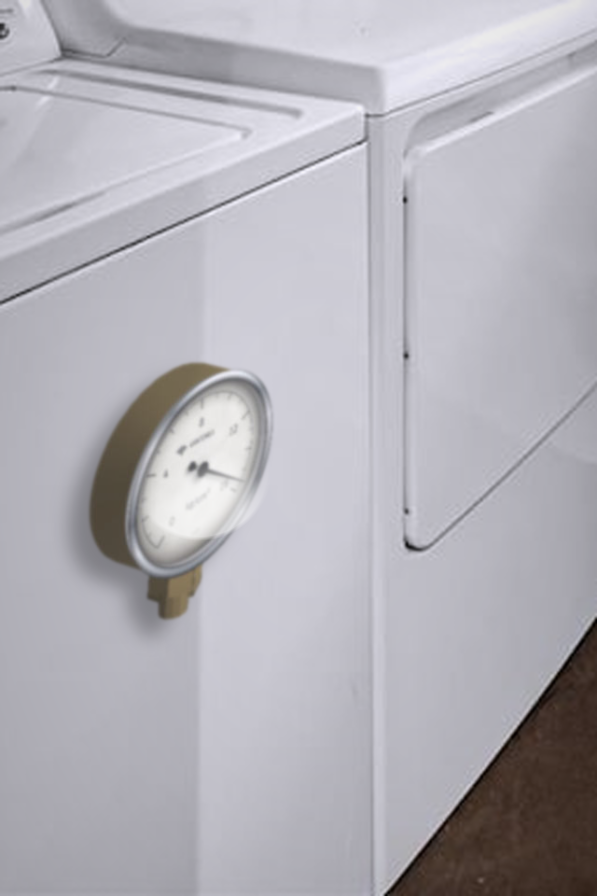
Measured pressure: 15.5 kg/cm²
